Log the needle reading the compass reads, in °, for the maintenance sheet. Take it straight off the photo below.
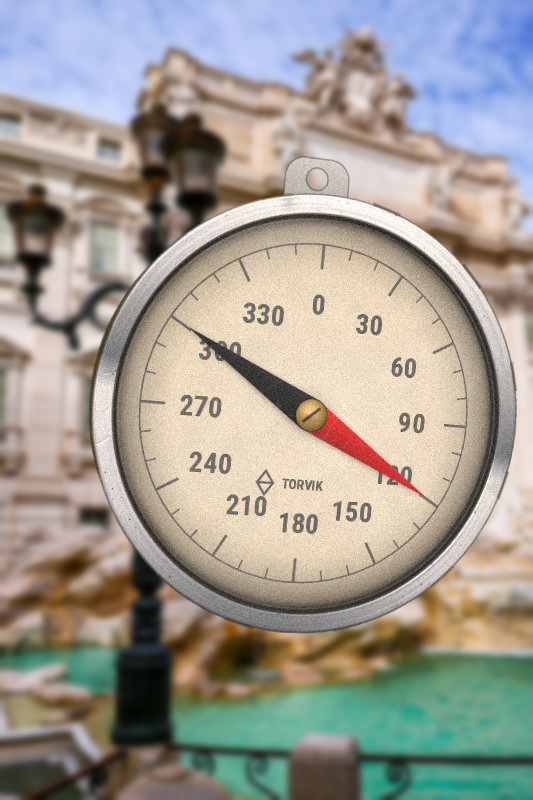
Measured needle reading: 120 °
